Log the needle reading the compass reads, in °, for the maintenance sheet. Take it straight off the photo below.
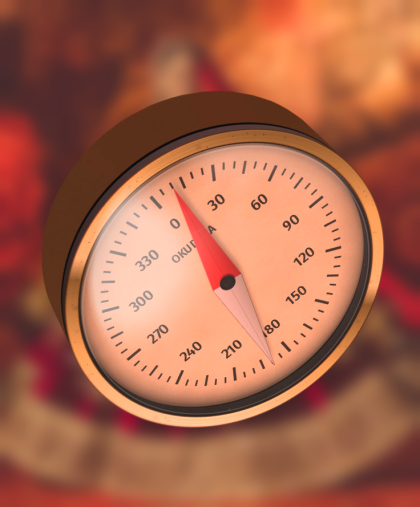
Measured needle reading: 10 °
